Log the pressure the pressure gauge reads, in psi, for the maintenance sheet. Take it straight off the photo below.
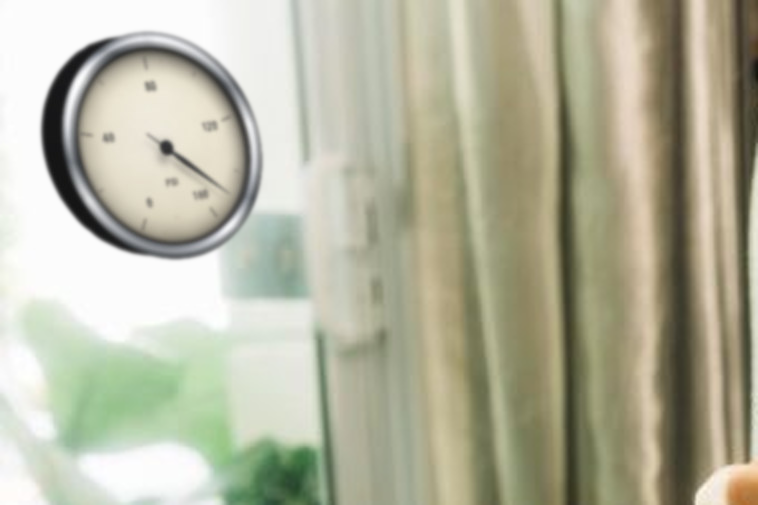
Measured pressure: 150 psi
